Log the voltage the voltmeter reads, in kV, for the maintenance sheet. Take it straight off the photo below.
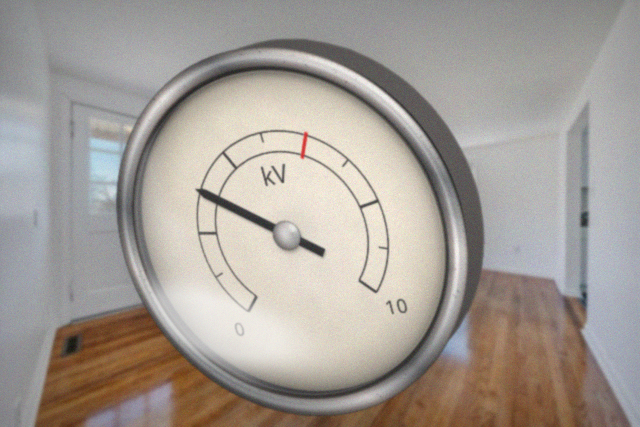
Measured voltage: 3 kV
